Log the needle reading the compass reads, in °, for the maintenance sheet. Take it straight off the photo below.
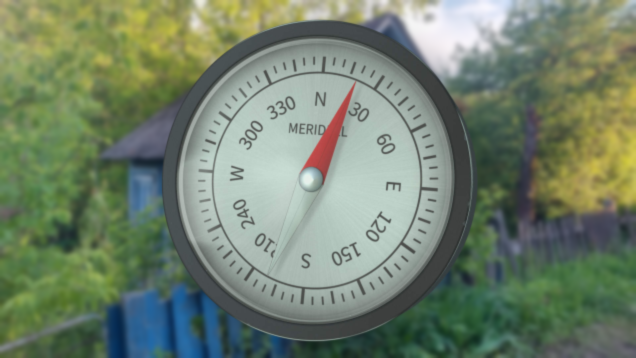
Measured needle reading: 20 °
